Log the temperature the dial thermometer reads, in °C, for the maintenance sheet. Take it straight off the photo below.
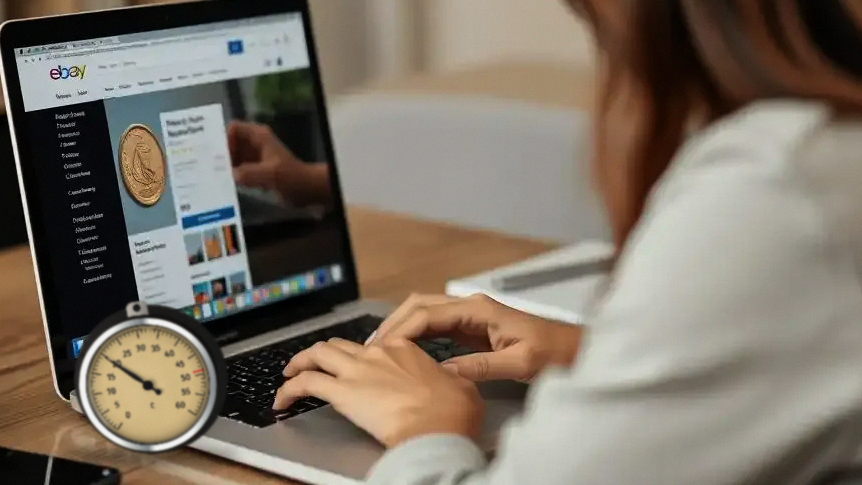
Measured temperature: 20 °C
